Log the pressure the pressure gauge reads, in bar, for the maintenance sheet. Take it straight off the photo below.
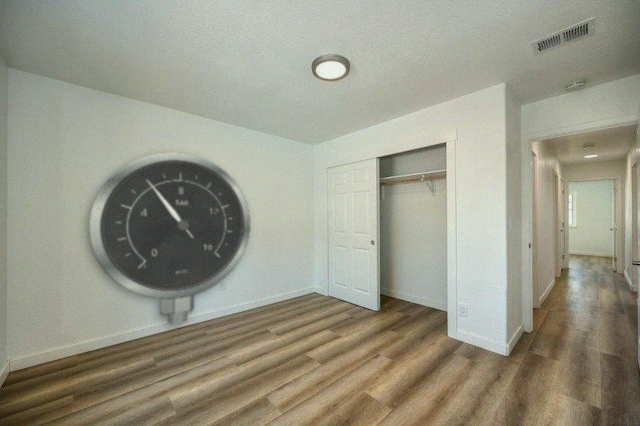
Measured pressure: 6 bar
